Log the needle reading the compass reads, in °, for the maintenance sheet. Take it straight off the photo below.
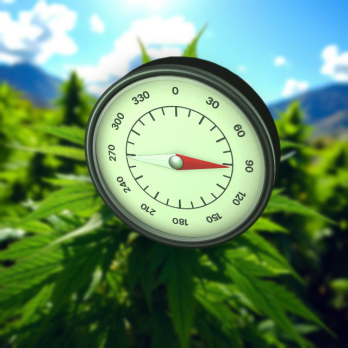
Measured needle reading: 90 °
